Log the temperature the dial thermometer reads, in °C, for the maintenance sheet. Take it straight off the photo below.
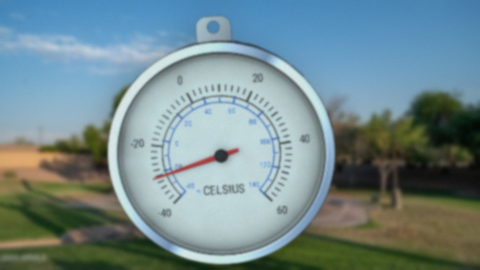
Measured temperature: -30 °C
